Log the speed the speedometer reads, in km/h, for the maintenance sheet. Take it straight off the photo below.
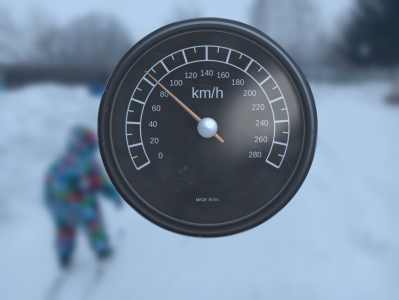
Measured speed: 85 km/h
